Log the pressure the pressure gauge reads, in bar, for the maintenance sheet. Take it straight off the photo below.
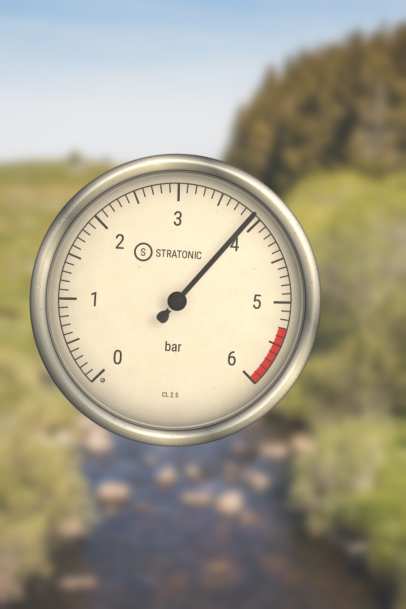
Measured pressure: 3.9 bar
